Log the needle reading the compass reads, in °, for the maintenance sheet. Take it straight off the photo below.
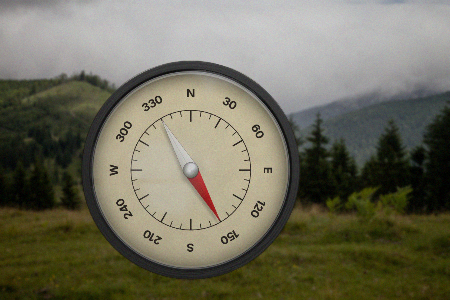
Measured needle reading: 150 °
